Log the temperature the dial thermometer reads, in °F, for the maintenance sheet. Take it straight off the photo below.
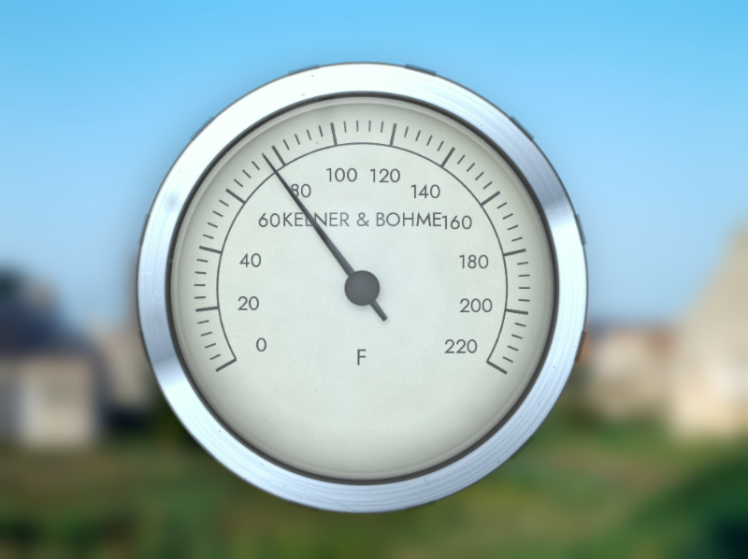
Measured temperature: 76 °F
